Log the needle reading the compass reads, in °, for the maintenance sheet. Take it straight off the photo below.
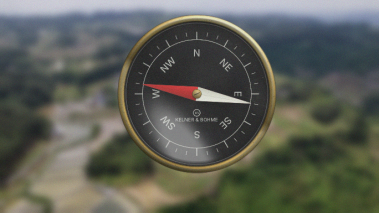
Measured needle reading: 280 °
